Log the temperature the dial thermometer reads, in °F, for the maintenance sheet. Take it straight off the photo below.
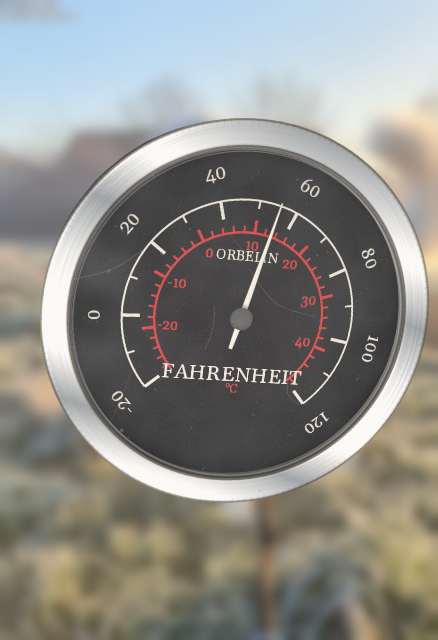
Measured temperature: 55 °F
